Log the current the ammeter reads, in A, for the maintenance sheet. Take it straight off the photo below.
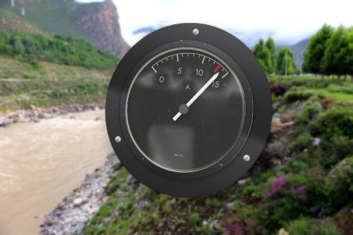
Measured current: 14 A
